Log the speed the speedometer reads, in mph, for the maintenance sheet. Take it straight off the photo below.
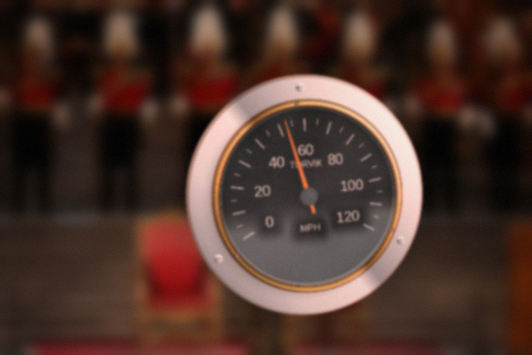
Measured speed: 52.5 mph
